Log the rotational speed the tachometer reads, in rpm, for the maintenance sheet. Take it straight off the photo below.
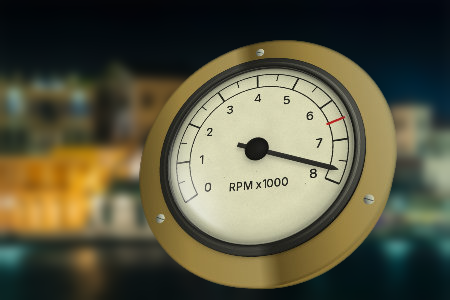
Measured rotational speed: 7750 rpm
